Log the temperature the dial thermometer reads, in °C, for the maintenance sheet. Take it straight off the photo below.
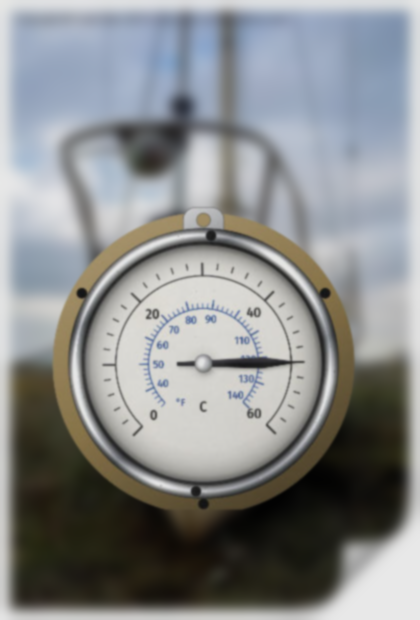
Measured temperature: 50 °C
